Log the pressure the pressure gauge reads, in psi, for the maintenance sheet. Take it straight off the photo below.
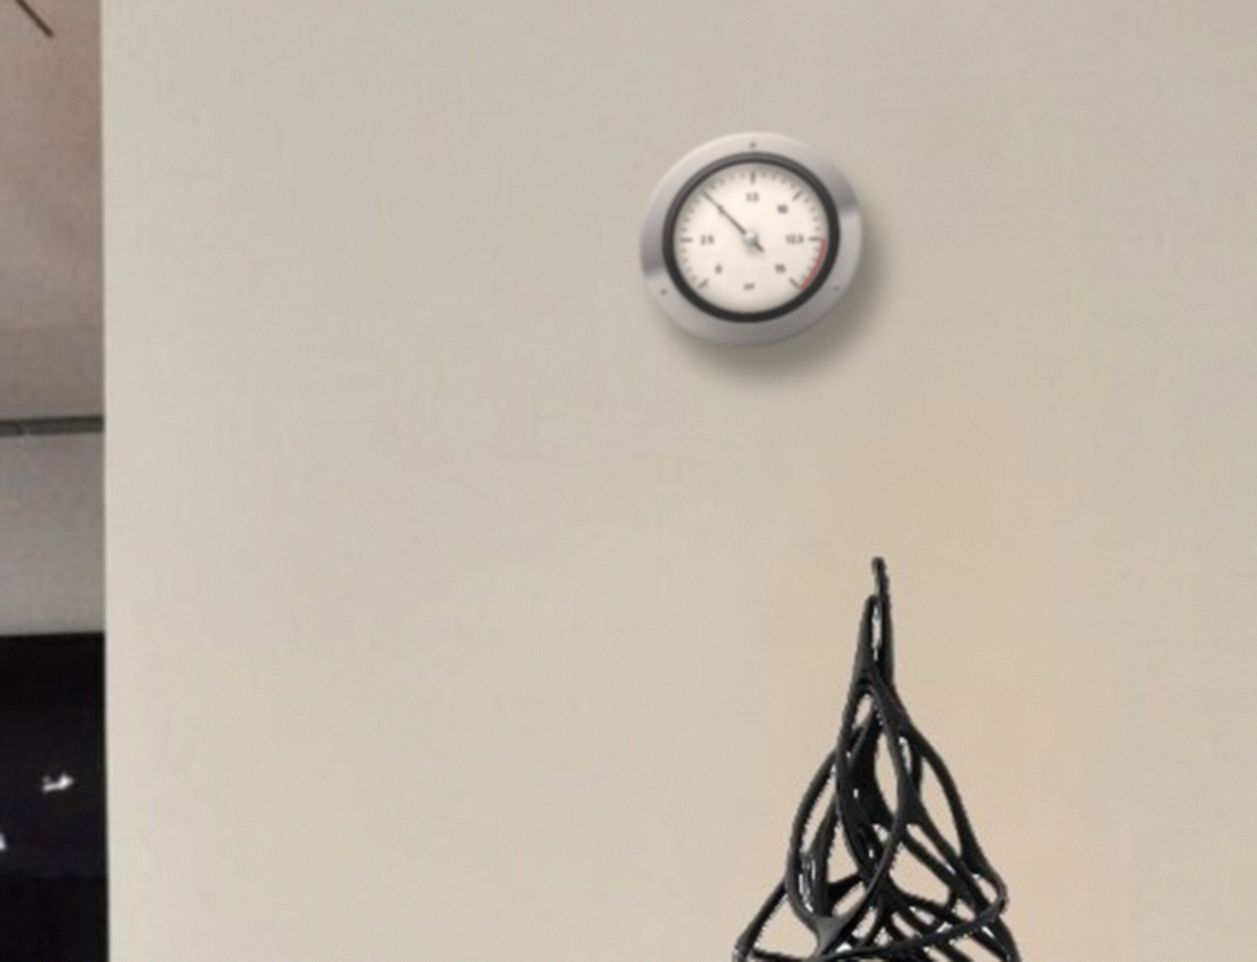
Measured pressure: 5 psi
